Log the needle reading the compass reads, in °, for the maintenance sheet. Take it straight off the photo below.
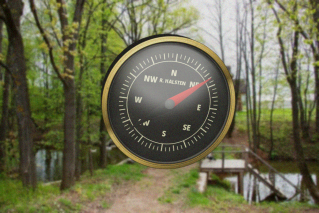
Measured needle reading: 50 °
